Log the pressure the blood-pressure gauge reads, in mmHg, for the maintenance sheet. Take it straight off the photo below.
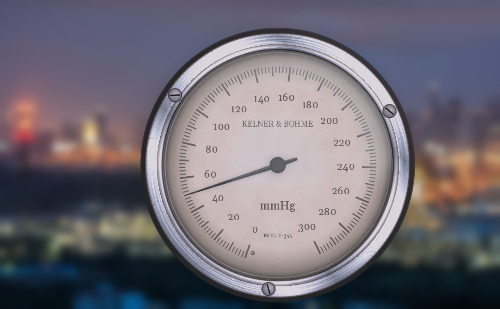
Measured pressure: 50 mmHg
